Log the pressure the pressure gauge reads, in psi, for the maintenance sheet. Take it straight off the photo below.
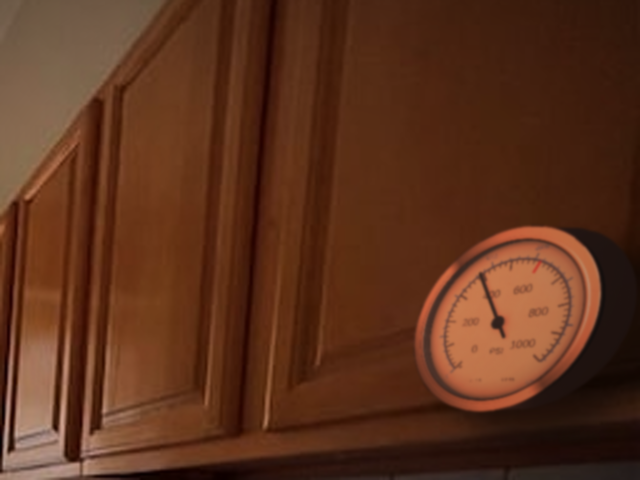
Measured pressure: 400 psi
